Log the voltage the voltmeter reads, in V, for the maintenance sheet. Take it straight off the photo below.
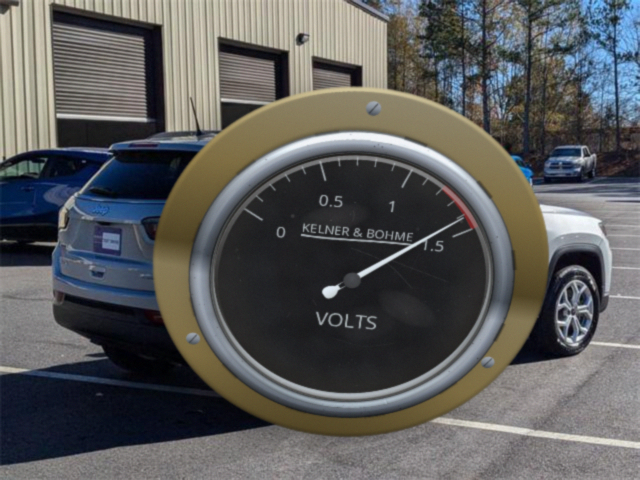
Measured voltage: 1.4 V
